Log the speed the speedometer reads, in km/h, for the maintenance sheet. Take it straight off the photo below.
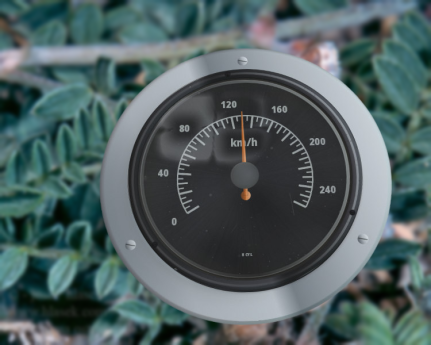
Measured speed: 130 km/h
